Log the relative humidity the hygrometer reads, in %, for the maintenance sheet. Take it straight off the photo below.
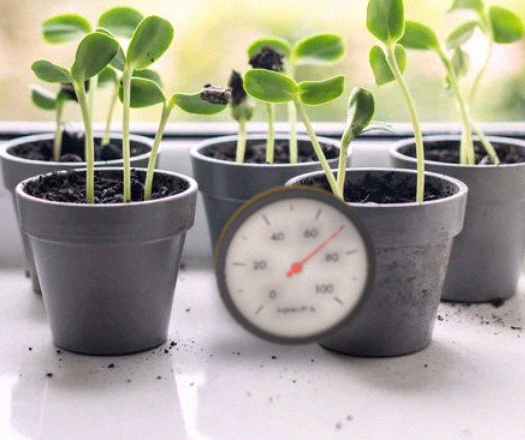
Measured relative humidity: 70 %
